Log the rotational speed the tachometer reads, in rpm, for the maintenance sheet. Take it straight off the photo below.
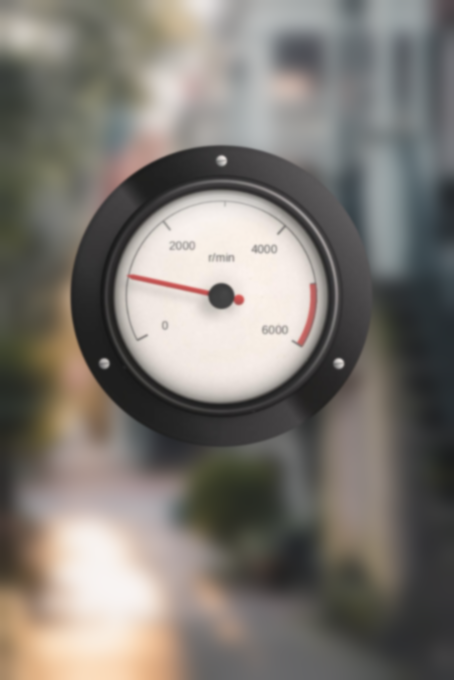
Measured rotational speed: 1000 rpm
